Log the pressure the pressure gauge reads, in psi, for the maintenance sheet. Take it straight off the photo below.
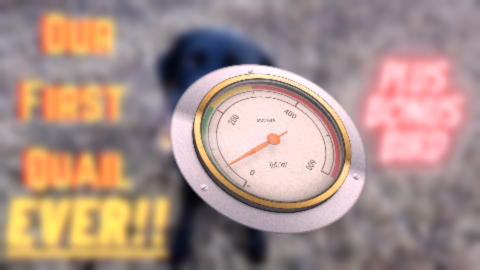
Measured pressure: 50 psi
